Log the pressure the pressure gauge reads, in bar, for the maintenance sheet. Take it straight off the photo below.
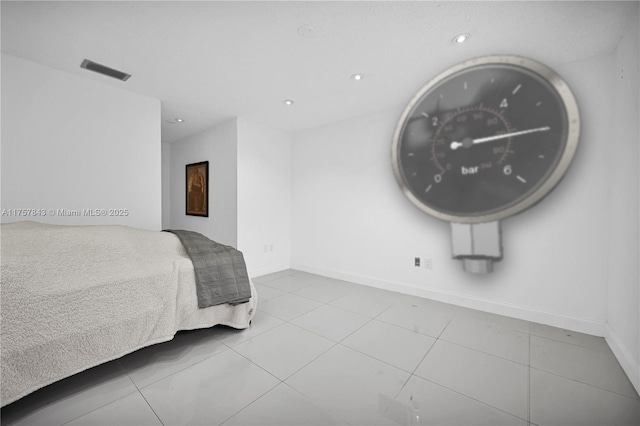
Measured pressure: 5 bar
